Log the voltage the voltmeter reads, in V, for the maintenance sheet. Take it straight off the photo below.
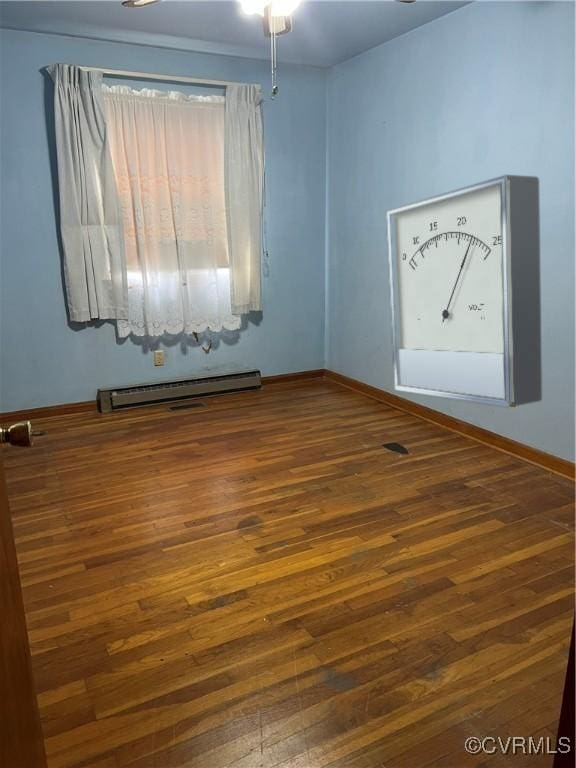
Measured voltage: 22.5 V
